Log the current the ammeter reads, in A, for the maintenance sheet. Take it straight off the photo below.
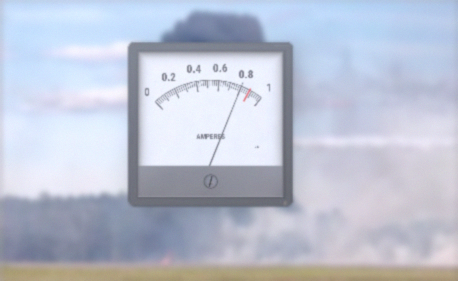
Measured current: 0.8 A
